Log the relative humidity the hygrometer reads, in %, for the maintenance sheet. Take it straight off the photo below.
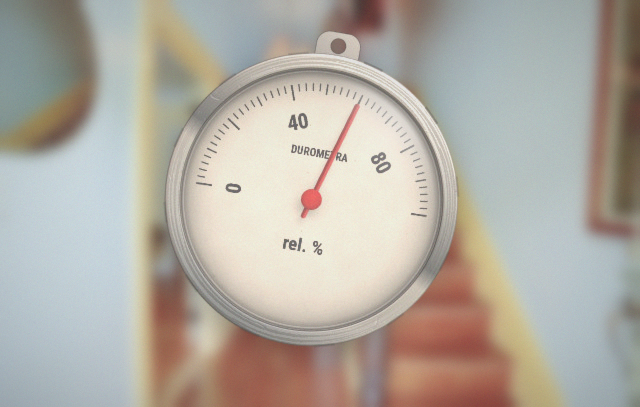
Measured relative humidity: 60 %
